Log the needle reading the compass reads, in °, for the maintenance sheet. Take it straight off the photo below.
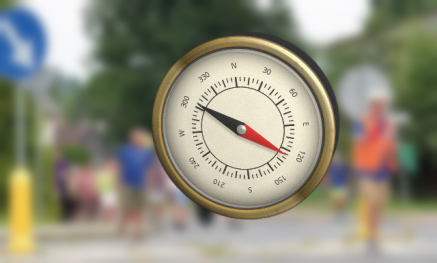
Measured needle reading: 125 °
